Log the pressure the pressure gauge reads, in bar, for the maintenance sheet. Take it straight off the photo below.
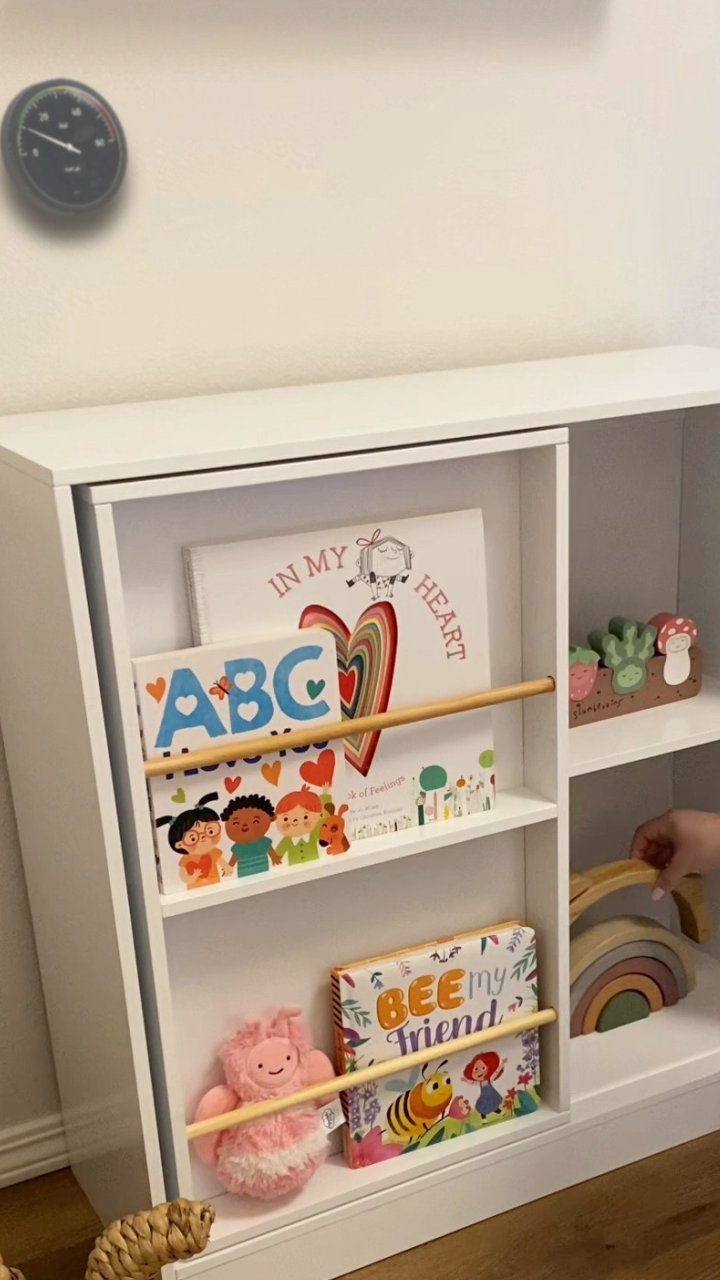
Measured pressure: 10 bar
